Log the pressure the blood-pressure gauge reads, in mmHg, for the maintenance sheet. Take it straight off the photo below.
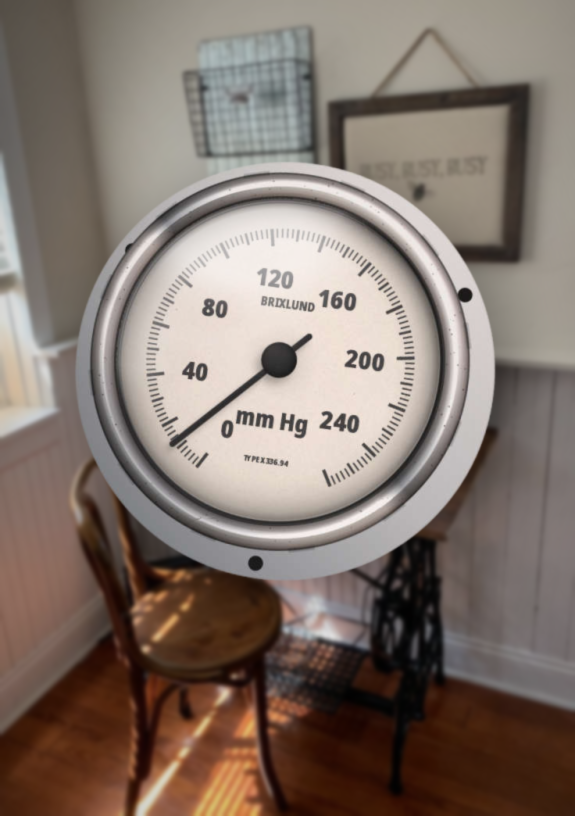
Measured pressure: 12 mmHg
